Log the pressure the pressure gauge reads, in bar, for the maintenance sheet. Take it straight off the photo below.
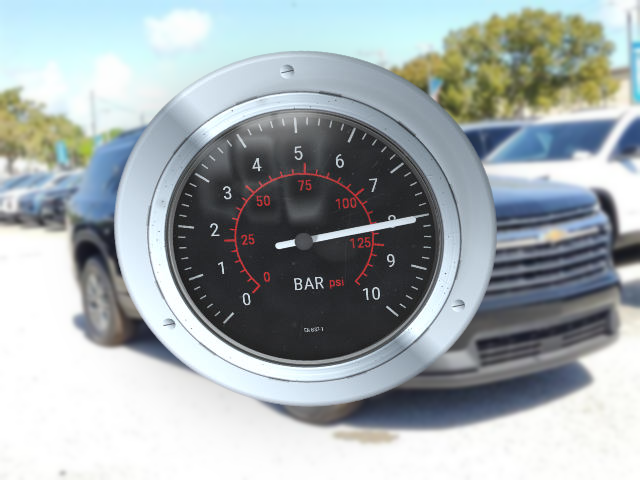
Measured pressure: 8 bar
